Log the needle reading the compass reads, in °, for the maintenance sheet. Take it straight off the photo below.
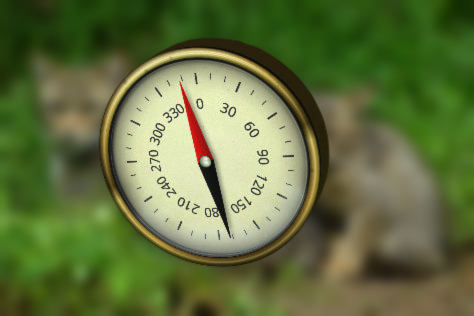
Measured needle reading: 350 °
